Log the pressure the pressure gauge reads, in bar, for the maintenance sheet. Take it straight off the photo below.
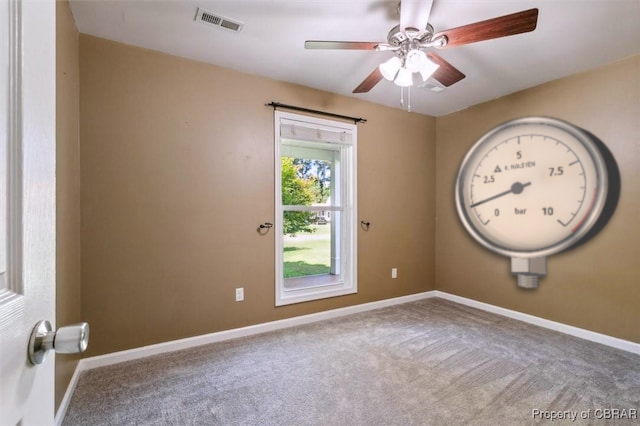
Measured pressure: 1 bar
